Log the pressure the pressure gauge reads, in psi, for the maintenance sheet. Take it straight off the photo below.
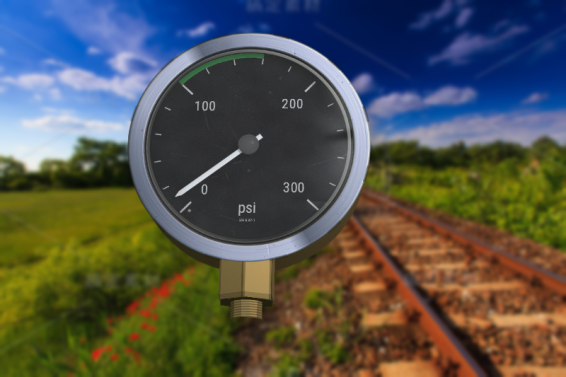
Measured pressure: 10 psi
